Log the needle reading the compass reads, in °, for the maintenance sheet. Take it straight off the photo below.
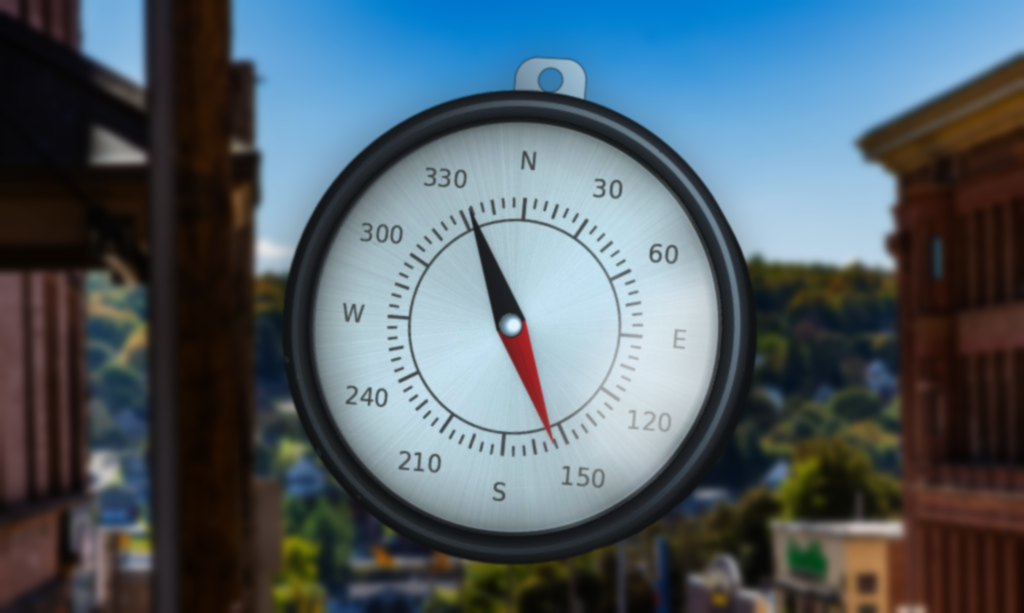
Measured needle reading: 155 °
